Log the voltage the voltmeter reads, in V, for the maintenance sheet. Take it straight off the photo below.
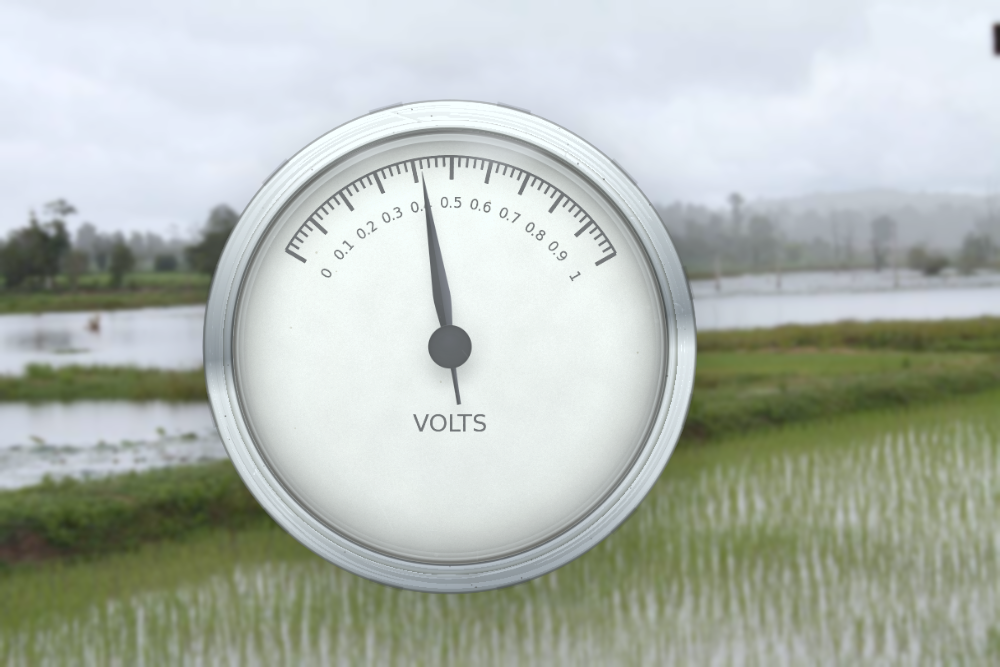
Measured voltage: 0.42 V
